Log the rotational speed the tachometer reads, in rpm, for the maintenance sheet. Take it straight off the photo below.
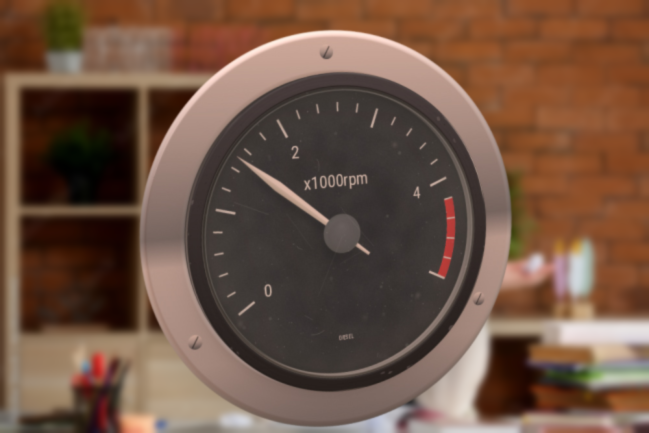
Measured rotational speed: 1500 rpm
